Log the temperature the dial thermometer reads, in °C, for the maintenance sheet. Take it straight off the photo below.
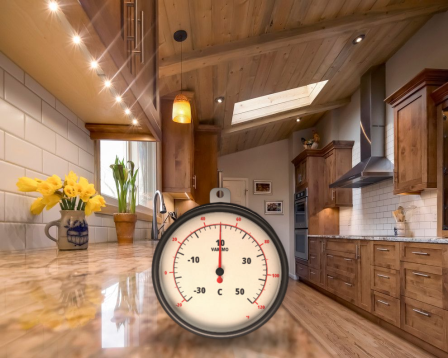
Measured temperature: 10 °C
